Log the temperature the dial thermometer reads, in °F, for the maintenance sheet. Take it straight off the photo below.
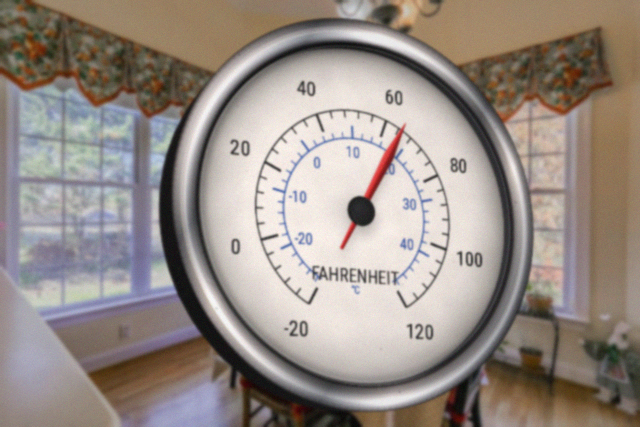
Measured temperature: 64 °F
